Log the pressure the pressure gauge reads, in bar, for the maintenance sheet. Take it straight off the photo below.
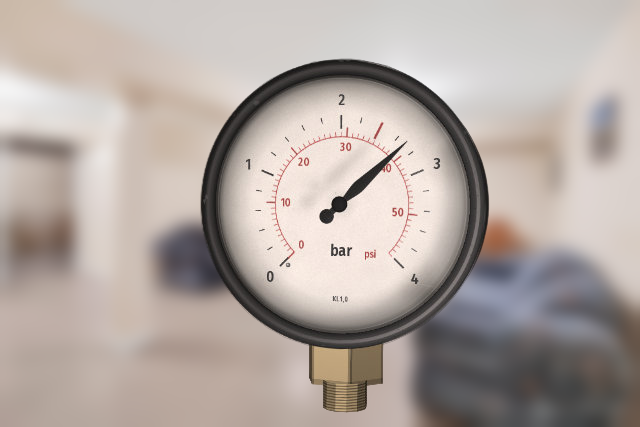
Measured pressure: 2.7 bar
